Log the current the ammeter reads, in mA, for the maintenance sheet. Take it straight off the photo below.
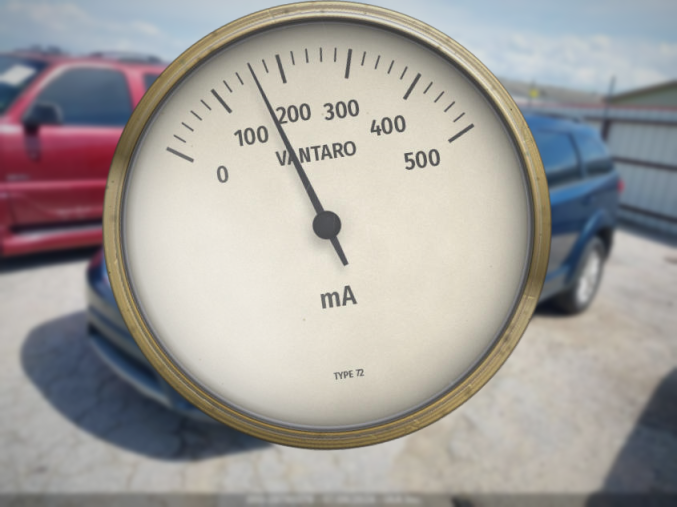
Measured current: 160 mA
